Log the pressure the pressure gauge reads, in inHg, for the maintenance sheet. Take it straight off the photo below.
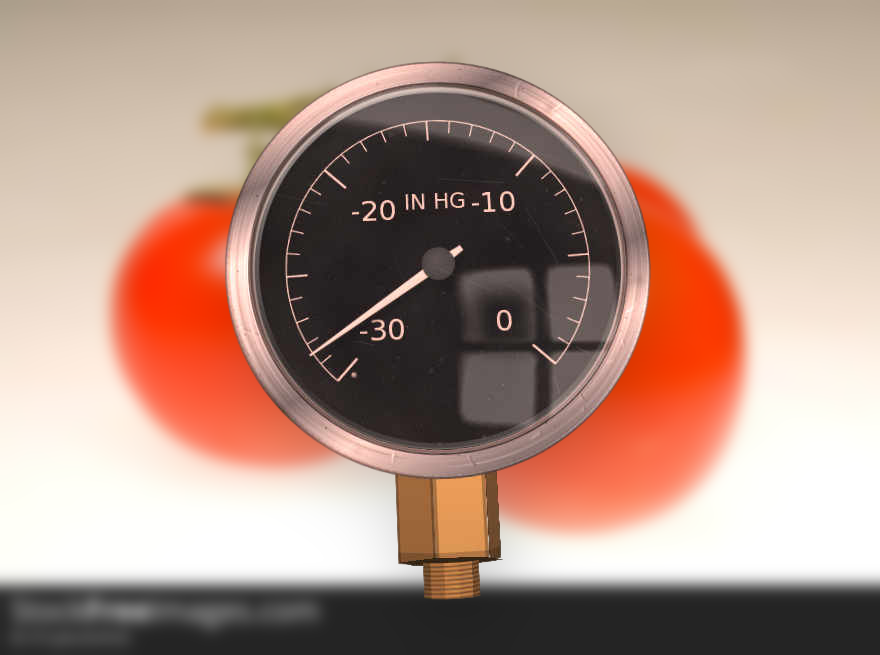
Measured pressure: -28.5 inHg
